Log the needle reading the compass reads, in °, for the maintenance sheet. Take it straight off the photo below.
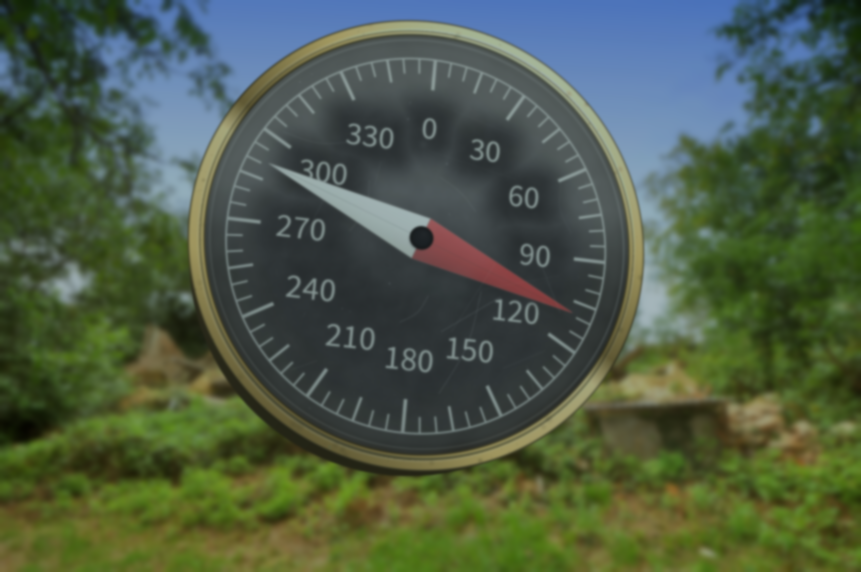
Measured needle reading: 110 °
